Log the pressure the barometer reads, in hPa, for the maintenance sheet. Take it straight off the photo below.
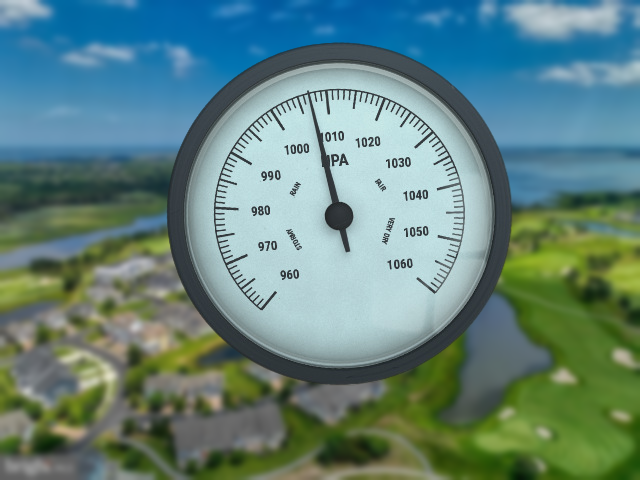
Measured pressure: 1007 hPa
